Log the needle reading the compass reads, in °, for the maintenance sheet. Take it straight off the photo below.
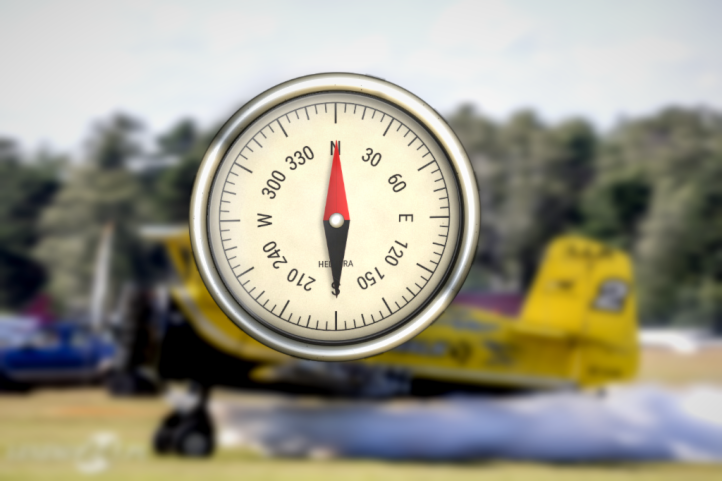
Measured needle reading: 0 °
